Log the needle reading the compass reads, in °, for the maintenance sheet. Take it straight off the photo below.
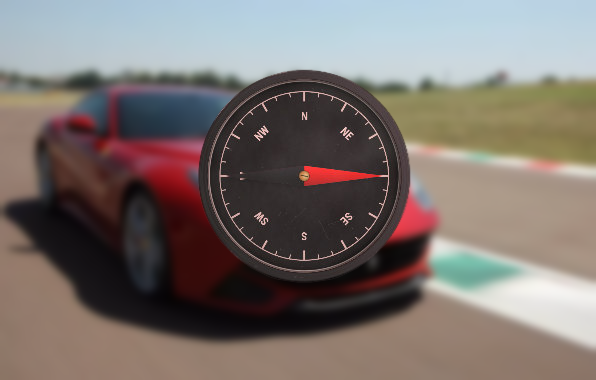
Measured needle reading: 90 °
